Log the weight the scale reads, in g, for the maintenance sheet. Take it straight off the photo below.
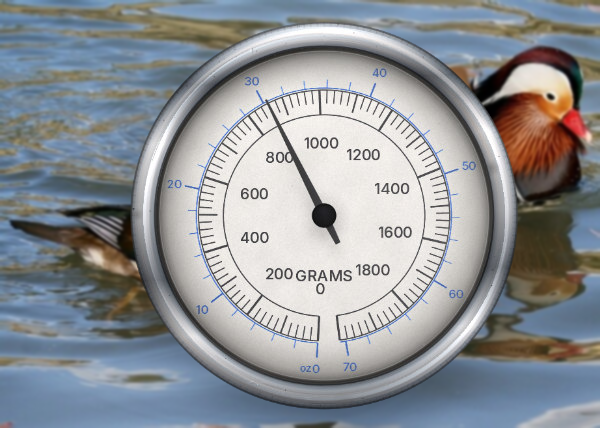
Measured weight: 860 g
